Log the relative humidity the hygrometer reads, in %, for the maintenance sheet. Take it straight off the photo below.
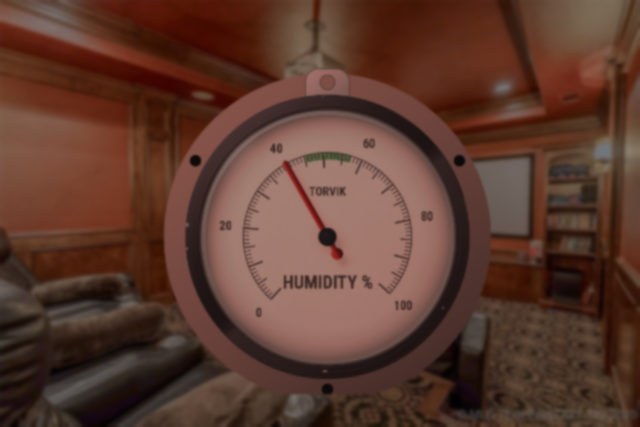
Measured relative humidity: 40 %
